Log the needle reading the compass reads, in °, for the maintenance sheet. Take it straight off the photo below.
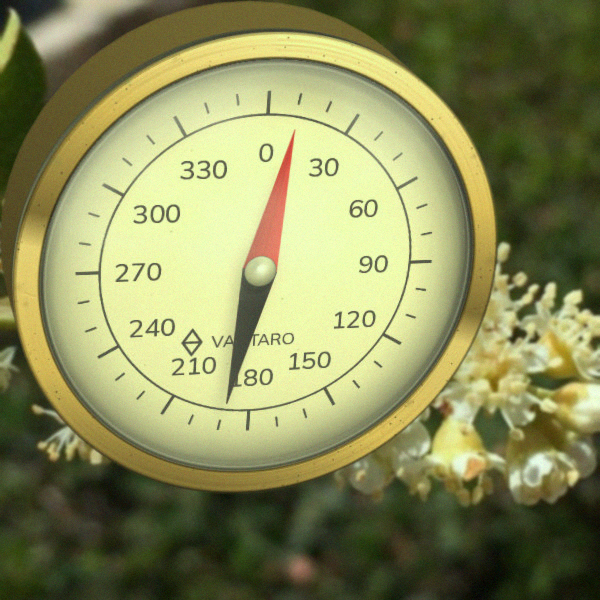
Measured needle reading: 10 °
